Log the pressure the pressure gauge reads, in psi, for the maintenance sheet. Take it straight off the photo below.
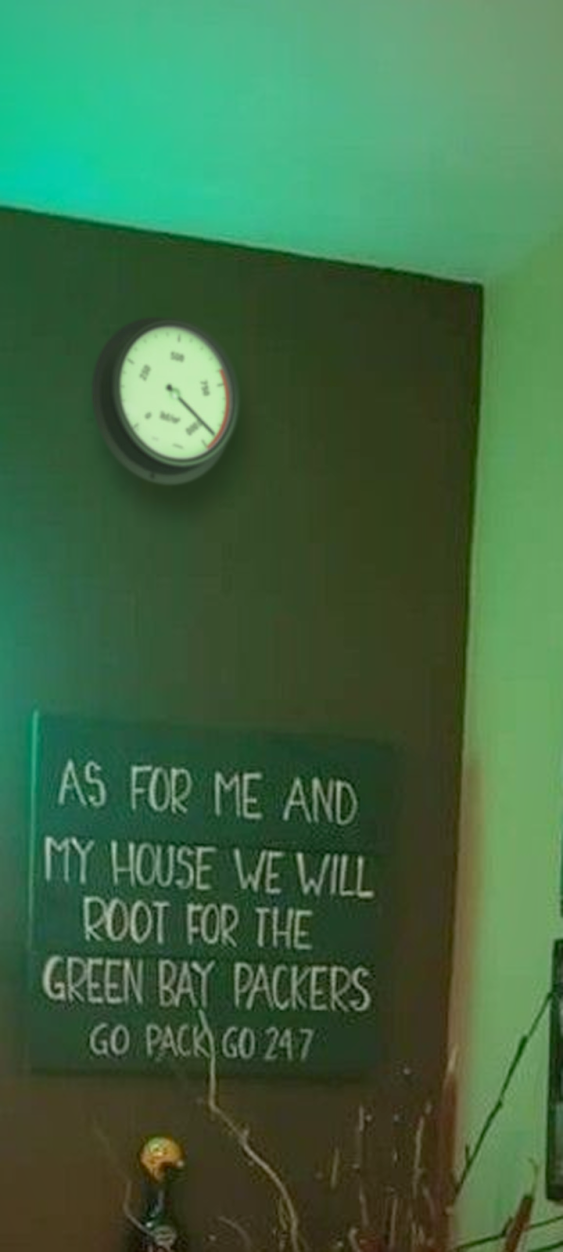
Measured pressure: 950 psi
